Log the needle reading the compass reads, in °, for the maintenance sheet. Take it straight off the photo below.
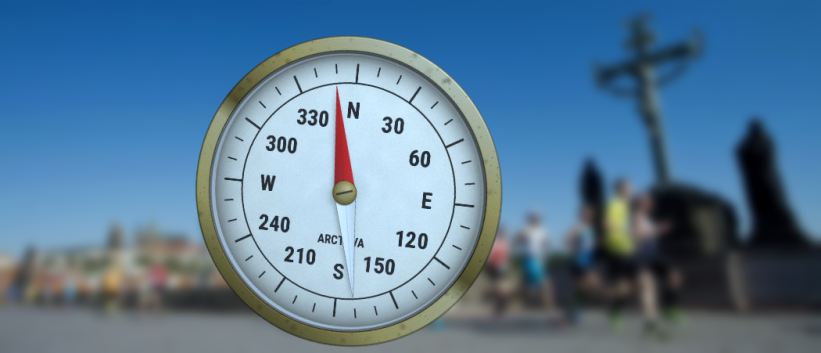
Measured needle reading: 350 °
